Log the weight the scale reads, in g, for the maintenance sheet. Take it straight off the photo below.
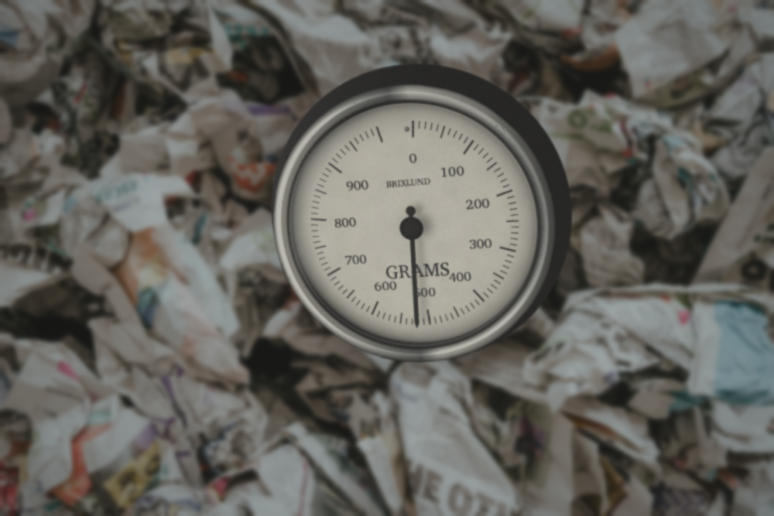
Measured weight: 520 g
